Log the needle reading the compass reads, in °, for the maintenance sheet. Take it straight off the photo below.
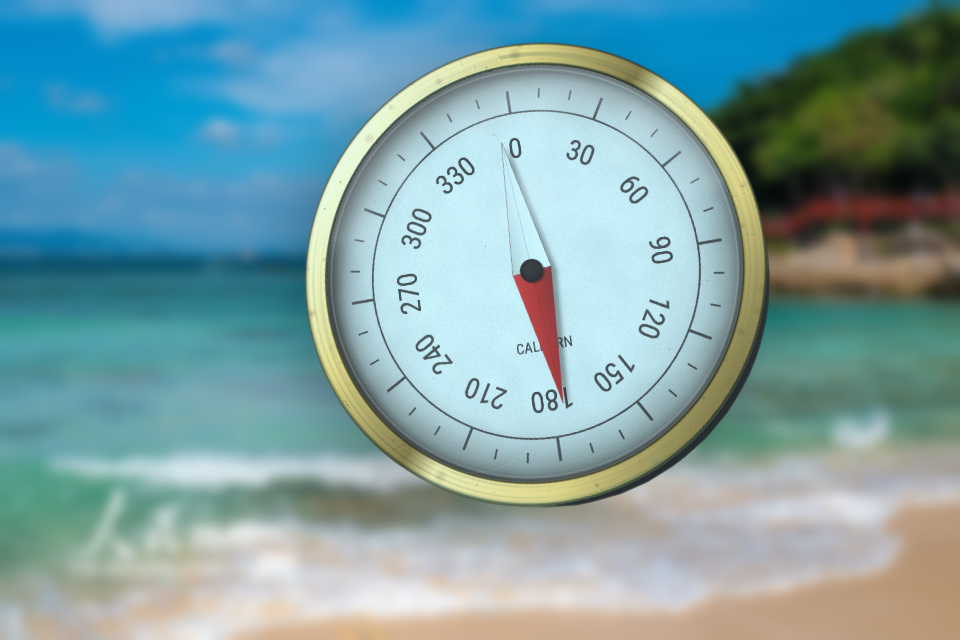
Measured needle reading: 175 °
